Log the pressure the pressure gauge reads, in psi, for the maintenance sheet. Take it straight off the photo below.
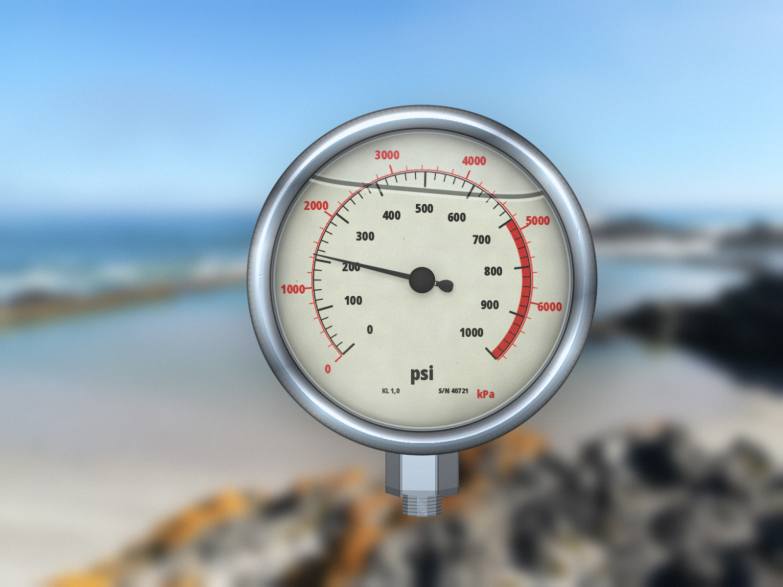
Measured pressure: 210 psi
